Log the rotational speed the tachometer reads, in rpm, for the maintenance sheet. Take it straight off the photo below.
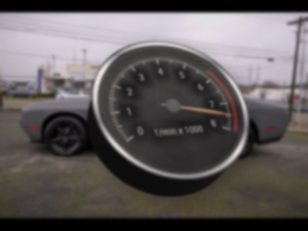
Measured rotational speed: 7500 rpm
